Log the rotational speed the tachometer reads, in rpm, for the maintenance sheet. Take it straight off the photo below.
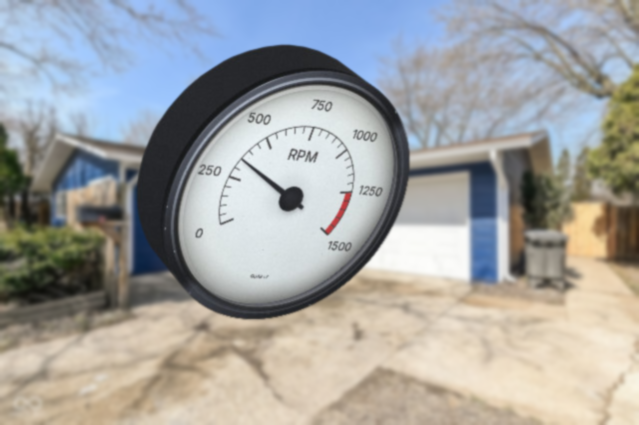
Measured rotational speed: 350 rpm
